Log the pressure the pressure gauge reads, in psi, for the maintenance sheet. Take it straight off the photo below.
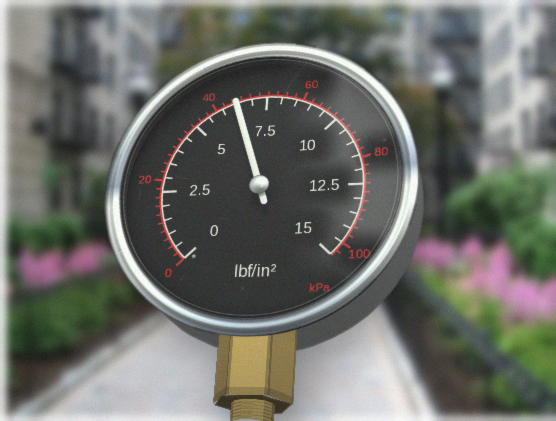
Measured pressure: 6.5 psi
